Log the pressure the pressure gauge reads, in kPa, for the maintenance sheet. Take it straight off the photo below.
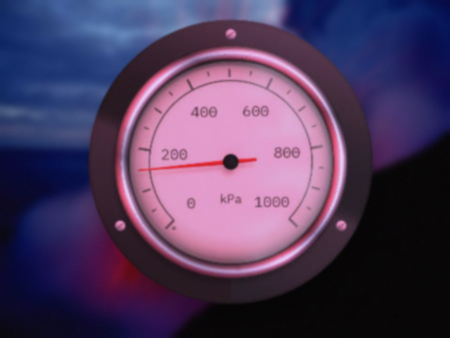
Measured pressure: 150 kPa
